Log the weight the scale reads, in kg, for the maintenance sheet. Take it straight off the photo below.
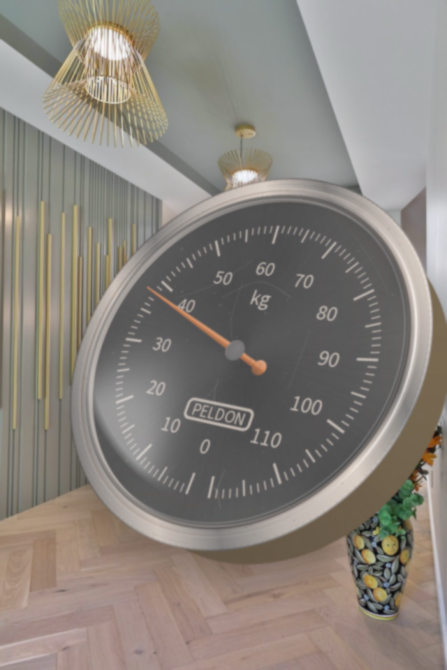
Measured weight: 38 kg
